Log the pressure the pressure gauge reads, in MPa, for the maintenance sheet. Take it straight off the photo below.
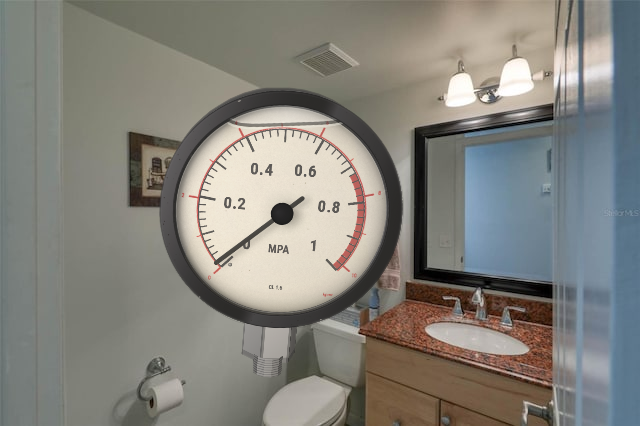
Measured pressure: 0.02 MPa
